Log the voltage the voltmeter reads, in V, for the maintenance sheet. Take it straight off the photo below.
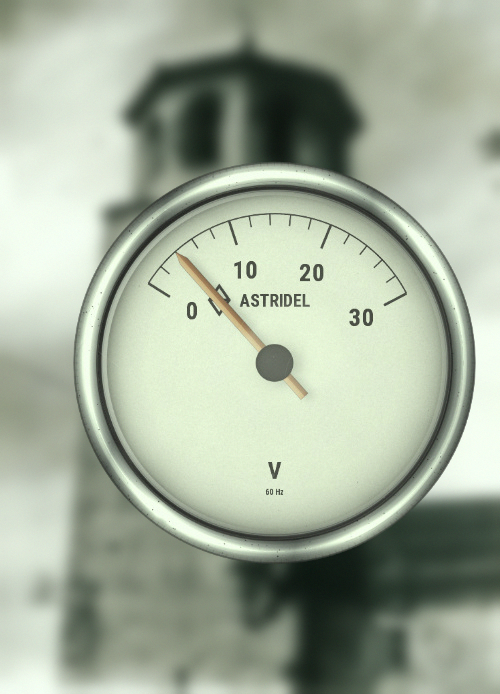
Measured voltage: 4 V
